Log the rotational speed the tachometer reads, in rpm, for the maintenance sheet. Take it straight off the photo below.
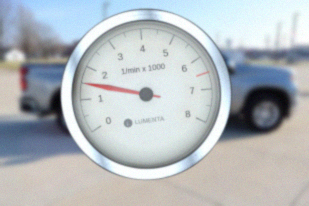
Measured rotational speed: 1500 rpm
